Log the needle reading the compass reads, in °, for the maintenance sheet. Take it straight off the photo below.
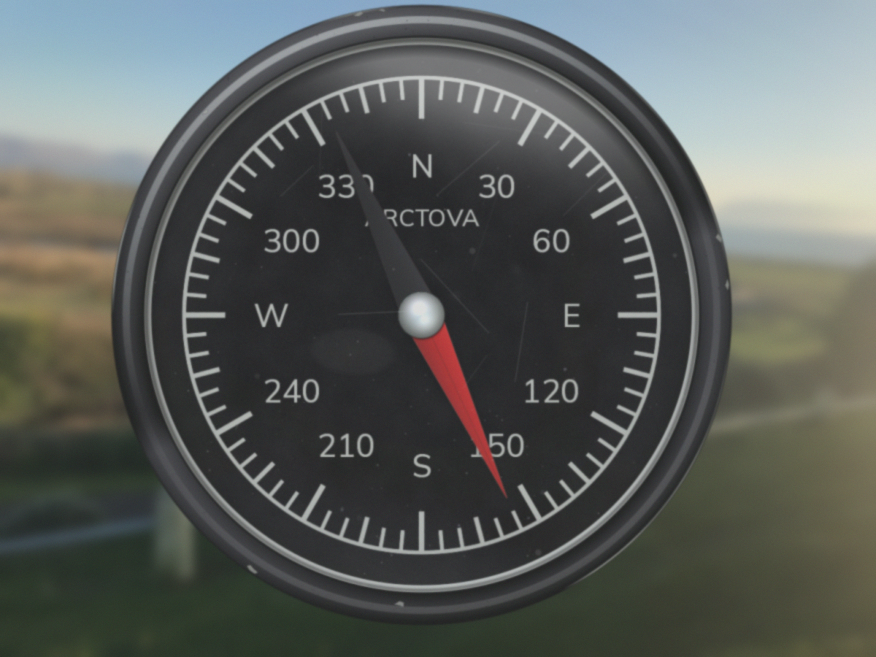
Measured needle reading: 155 °
